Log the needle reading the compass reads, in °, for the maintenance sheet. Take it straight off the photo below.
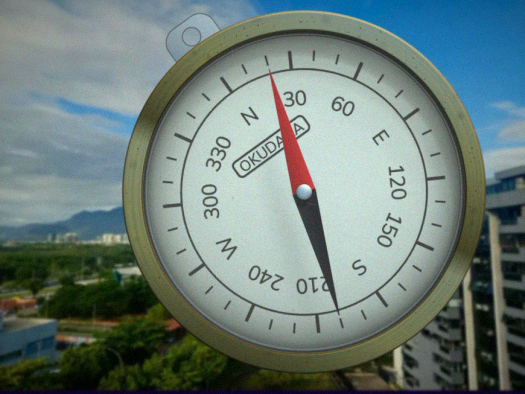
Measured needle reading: 20 °
